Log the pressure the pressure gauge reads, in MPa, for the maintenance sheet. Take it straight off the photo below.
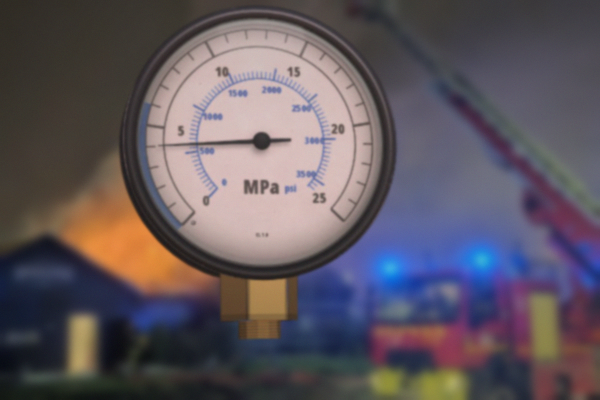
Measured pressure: 4 MPa
